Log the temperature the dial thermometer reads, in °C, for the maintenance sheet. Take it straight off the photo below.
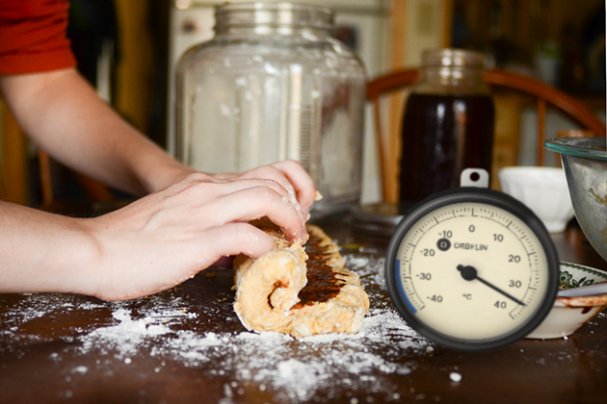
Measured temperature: 35 °C
